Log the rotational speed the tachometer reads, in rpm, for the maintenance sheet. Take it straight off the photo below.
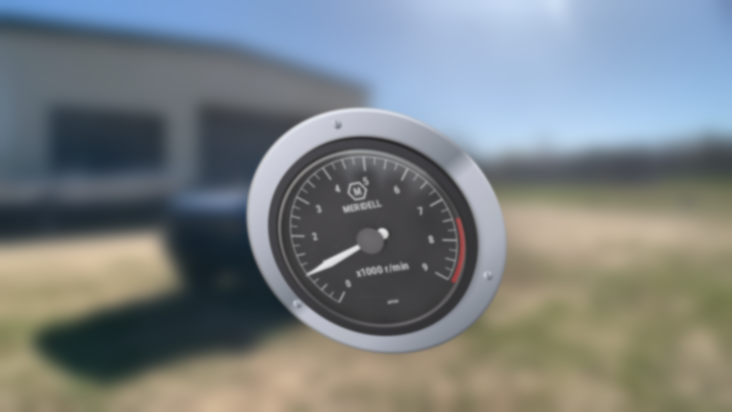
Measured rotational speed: 1000 rpm
